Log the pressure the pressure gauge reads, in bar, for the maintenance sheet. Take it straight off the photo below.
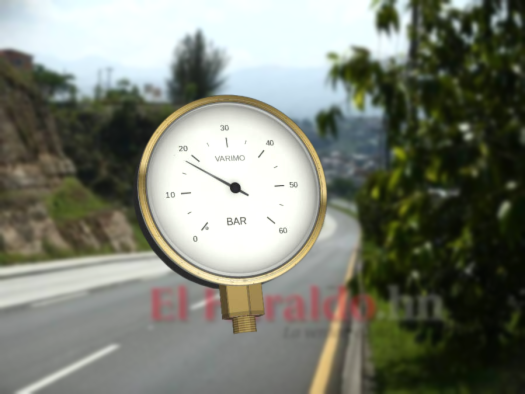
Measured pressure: 17.5 bar
